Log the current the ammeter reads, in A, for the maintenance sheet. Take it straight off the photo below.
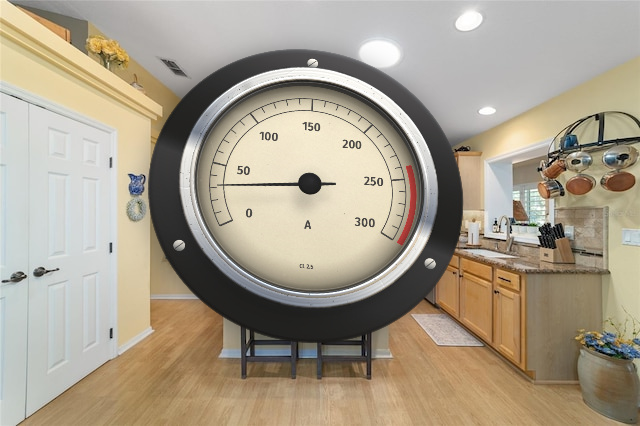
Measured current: 30 A
